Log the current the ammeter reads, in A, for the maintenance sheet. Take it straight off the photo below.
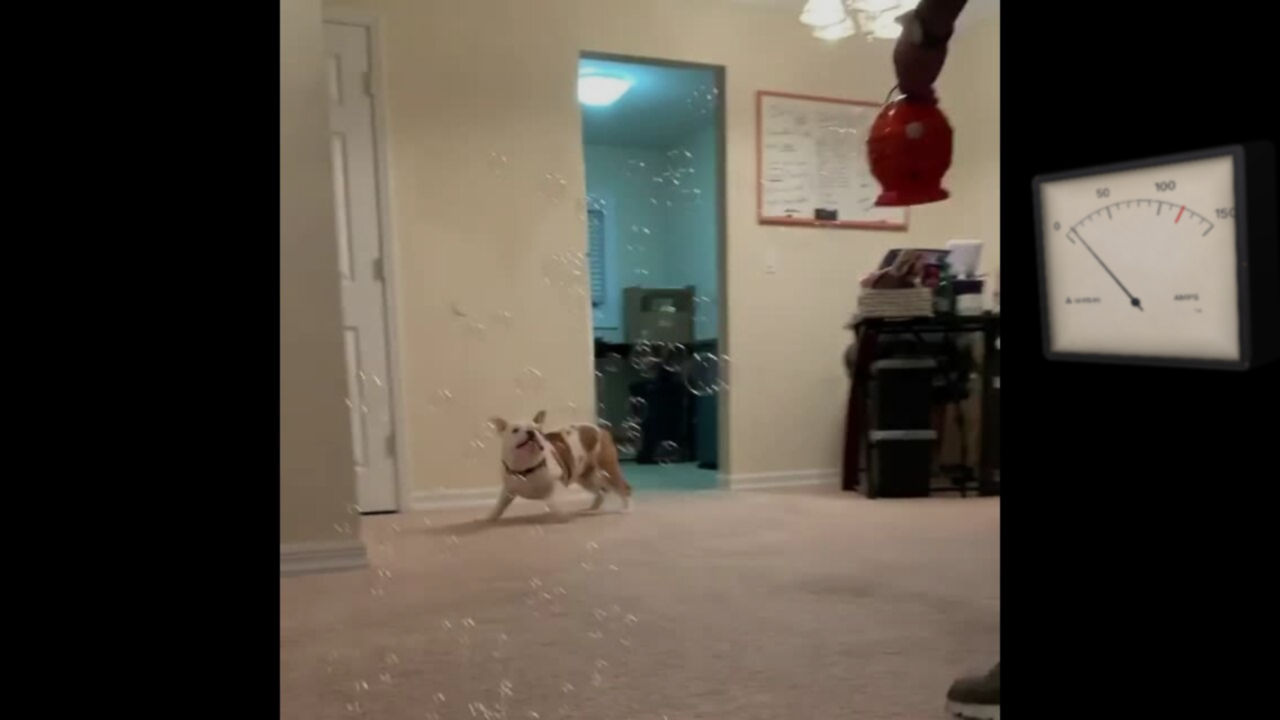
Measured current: 10 A
